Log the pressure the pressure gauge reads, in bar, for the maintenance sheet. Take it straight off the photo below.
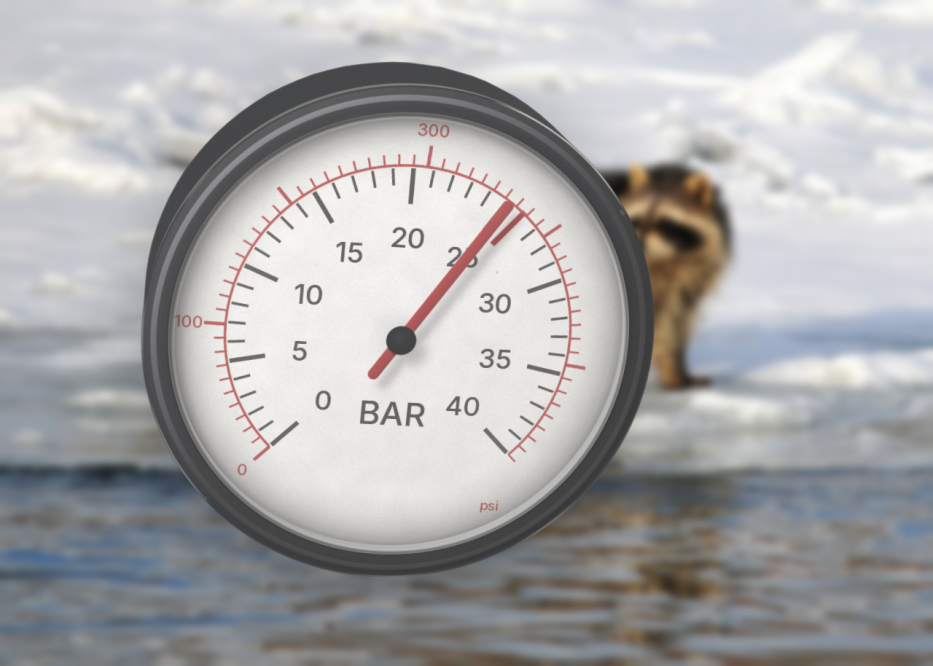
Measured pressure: 25 bar
